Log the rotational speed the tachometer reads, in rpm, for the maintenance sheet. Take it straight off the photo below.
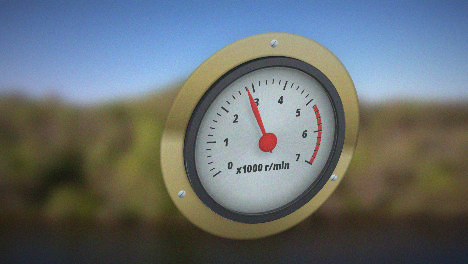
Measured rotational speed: 2800 rpm
